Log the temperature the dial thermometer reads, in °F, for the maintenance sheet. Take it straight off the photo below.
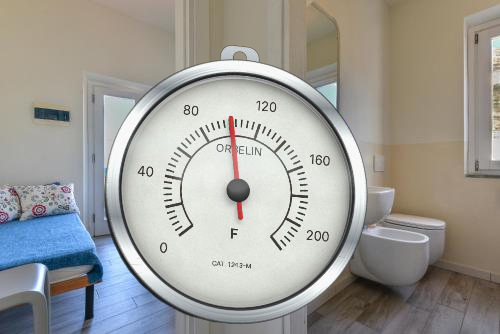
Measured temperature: 100 °F
